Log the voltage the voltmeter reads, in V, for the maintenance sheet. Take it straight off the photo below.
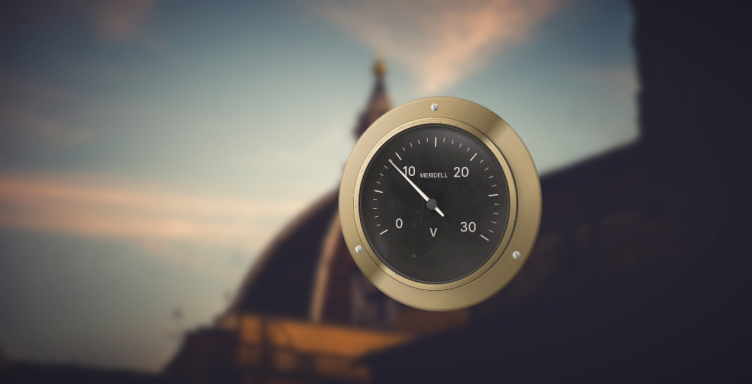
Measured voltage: 9 V
